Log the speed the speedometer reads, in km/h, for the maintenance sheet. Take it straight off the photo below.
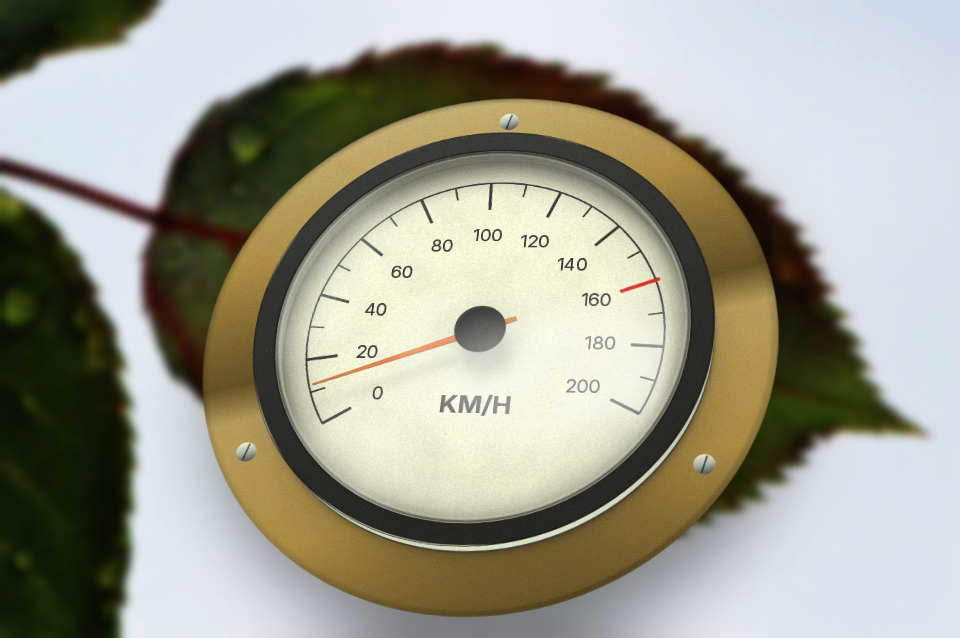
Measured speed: 10 km/h
